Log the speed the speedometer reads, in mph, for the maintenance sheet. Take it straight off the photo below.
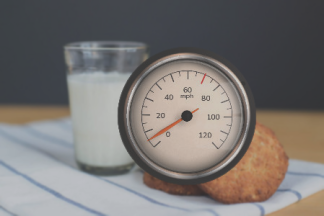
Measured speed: 5 mph
